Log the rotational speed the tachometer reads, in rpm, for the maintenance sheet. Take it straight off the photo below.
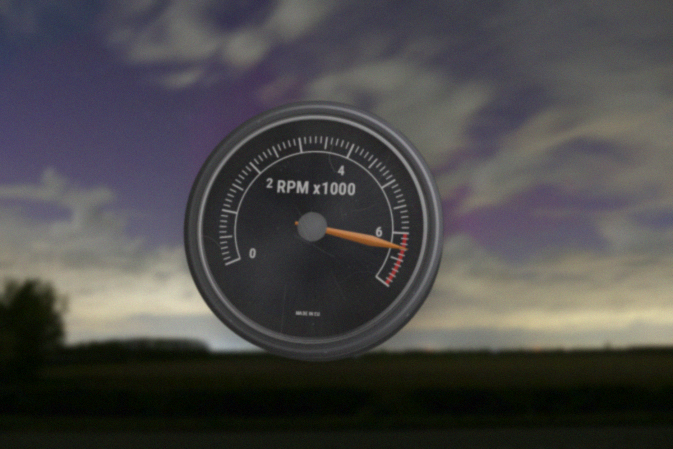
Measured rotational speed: 6300 rpm
